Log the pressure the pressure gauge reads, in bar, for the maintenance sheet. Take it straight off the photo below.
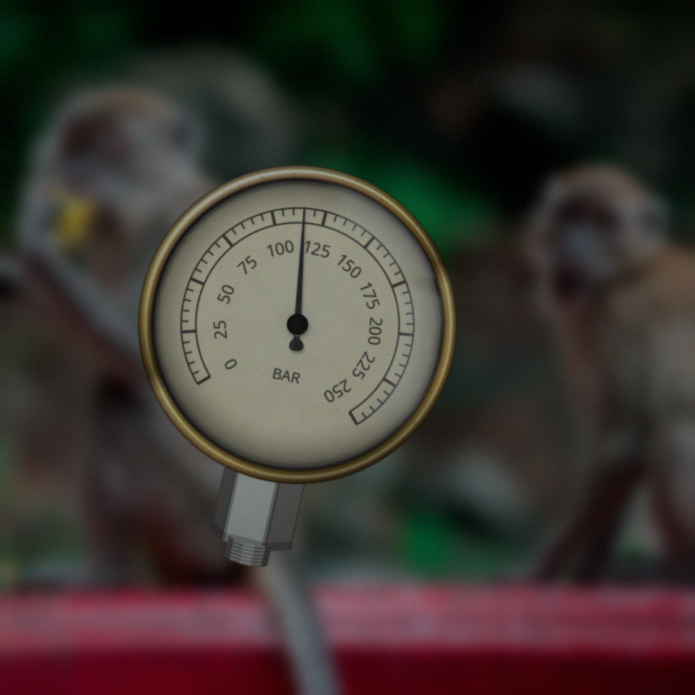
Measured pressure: 115 bar
